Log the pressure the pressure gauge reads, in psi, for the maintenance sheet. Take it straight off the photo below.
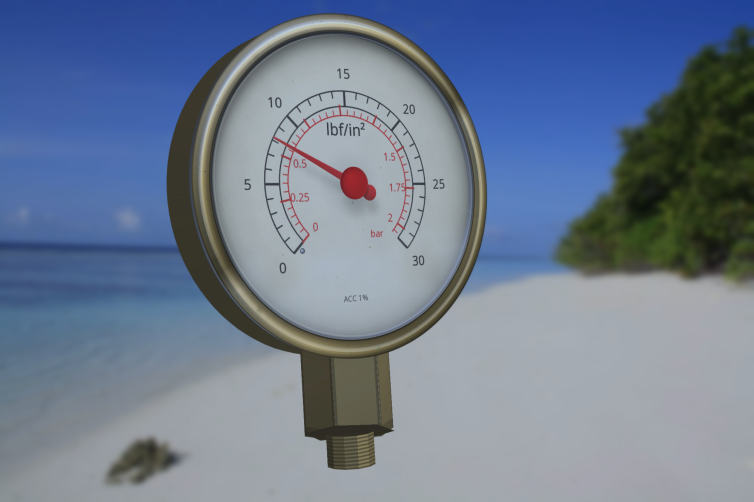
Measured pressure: 8 psi
